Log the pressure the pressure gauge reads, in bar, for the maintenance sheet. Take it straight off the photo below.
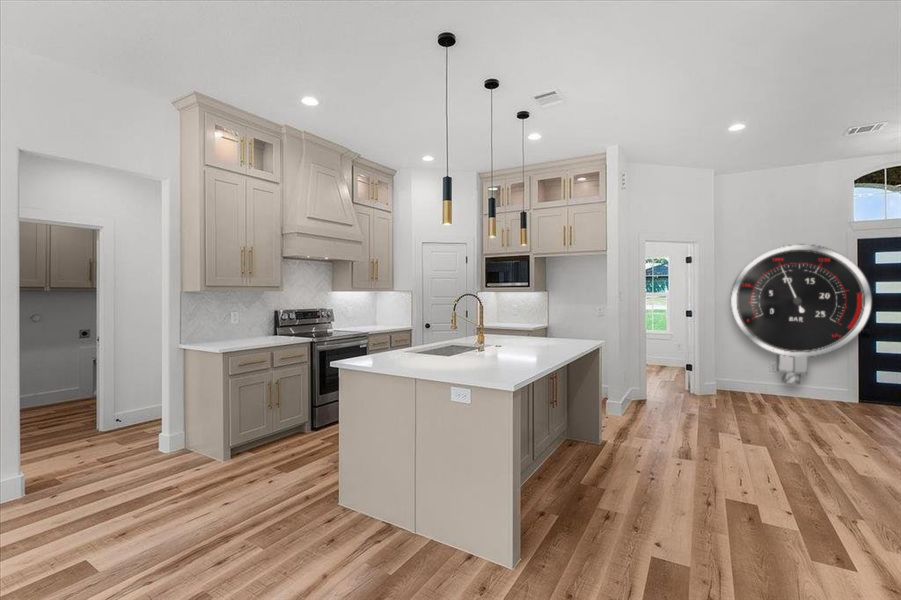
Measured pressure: 10 bar
